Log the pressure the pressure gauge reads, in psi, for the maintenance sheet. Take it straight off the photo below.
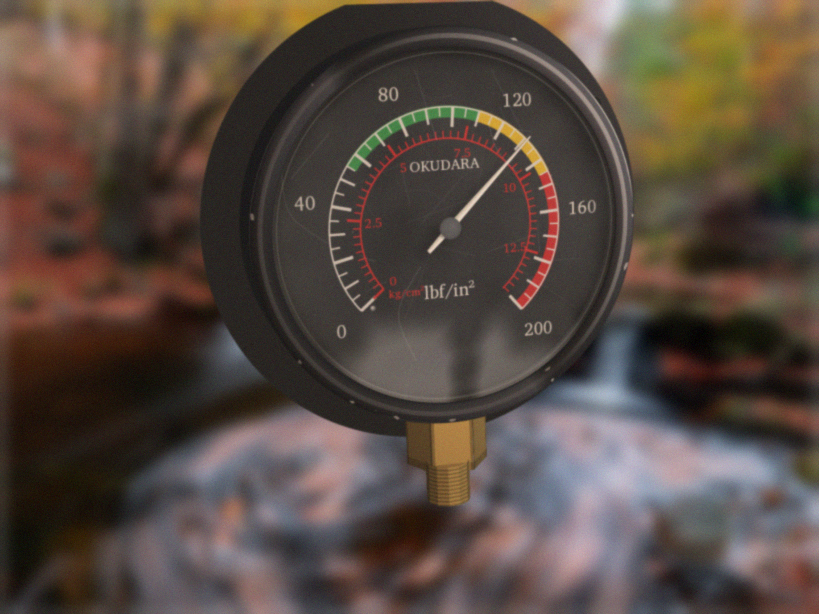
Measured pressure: 130 psi
